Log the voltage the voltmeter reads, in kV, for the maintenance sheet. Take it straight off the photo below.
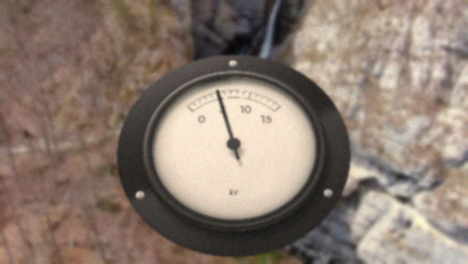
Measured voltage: 5 kV
